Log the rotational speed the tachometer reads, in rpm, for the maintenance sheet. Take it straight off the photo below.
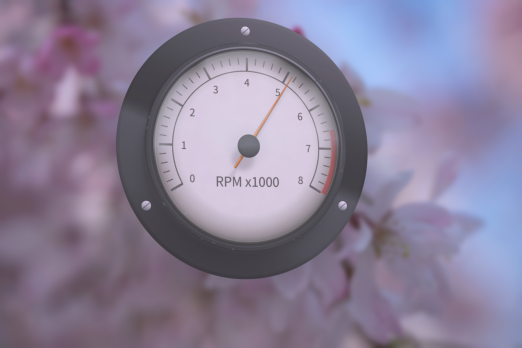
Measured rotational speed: 5100 rpm
